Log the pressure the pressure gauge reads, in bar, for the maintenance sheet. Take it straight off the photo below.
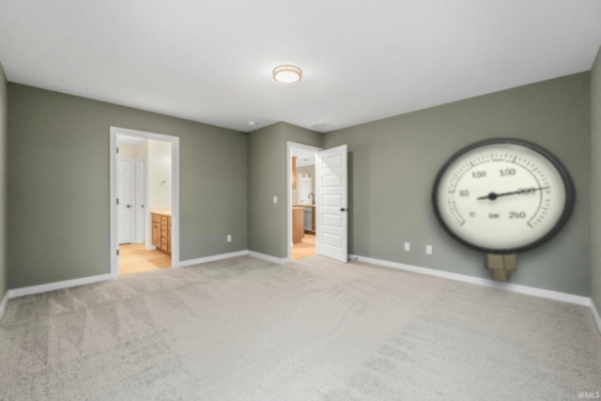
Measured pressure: 200 bar
